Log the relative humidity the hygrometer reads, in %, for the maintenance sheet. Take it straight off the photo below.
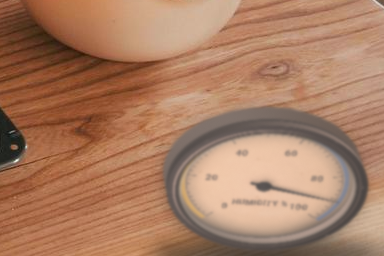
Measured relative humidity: 90 %
